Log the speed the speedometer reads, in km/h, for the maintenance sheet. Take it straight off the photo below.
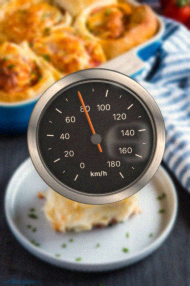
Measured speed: 80 km/h
